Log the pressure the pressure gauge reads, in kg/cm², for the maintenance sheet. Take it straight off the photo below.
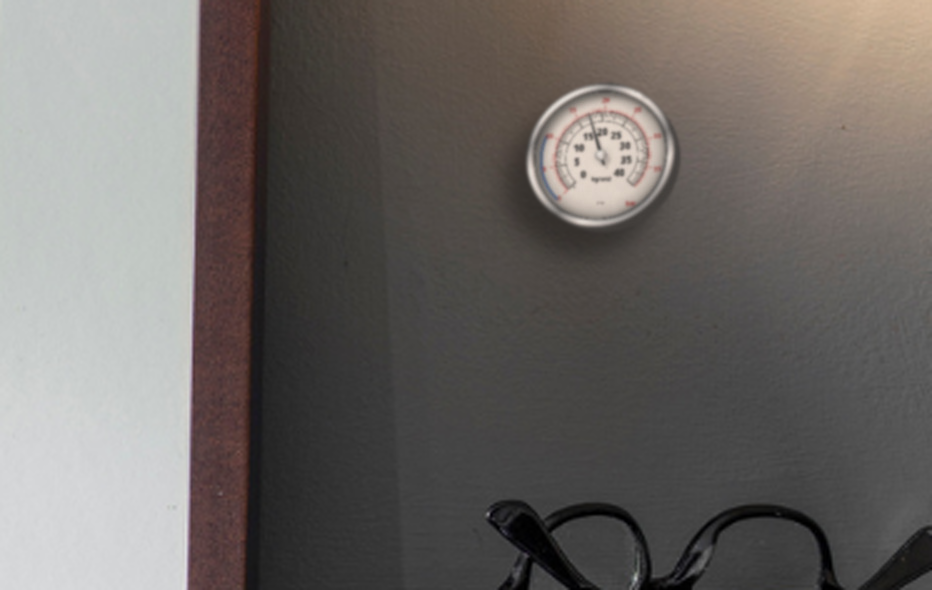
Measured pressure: 17.5 kg/cm²
